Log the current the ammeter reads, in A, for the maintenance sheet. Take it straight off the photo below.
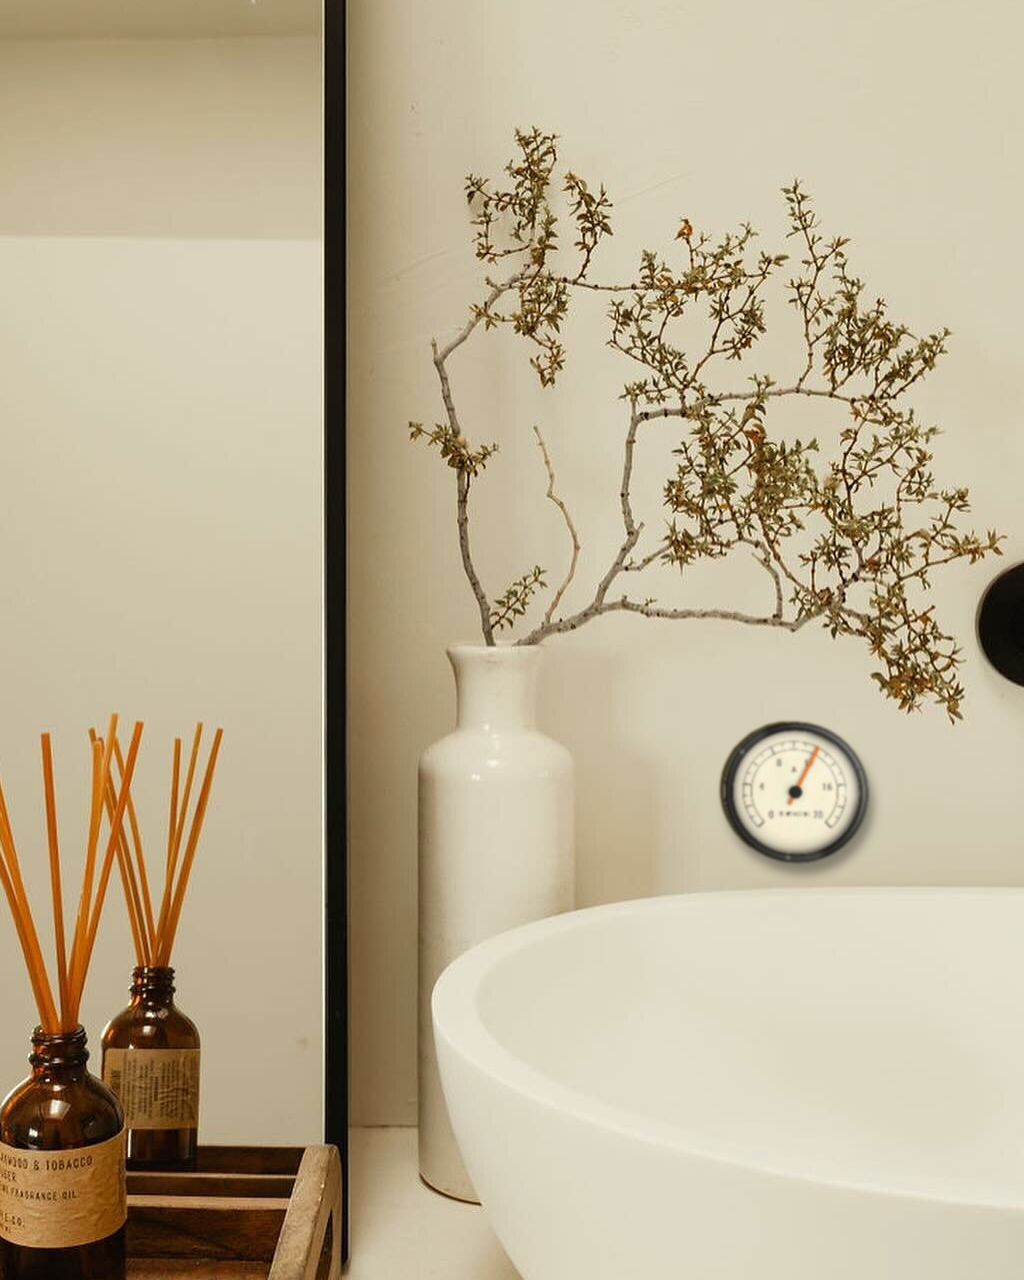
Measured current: 12 A
